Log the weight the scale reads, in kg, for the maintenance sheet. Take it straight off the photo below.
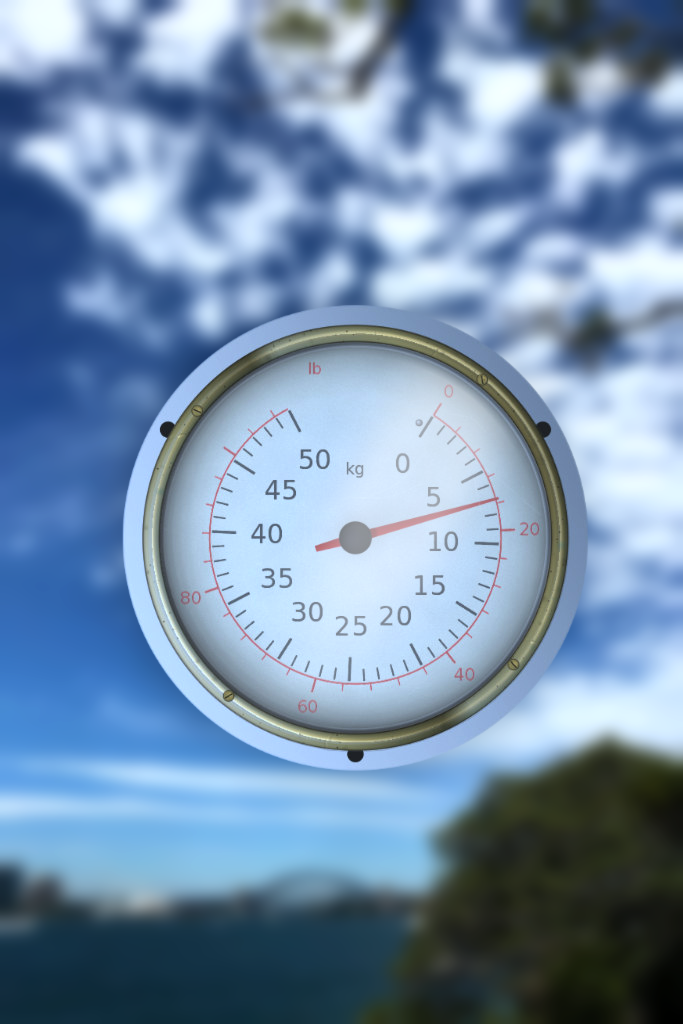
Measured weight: 7 kg
